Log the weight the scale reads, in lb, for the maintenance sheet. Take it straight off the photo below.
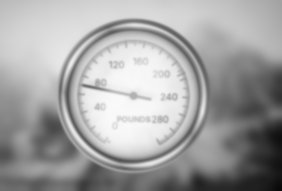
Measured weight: 70 lb
